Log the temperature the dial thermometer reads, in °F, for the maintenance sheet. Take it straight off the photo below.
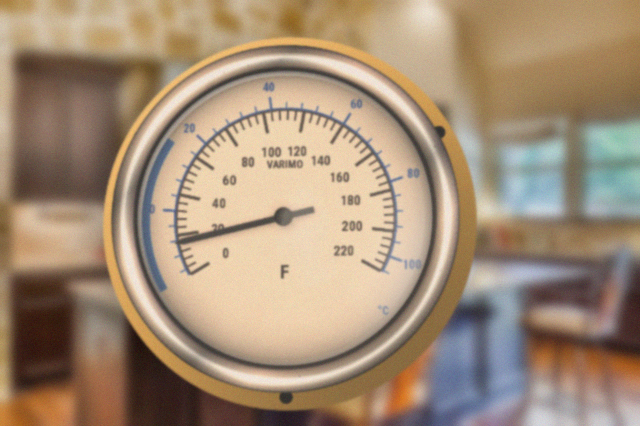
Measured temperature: 16 °F
